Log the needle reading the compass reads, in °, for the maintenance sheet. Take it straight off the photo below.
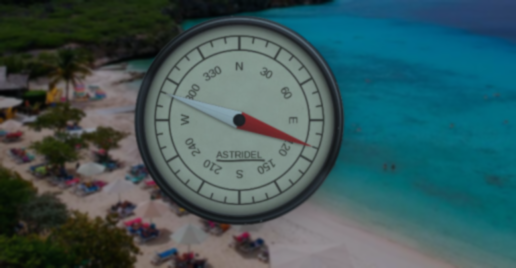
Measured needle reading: 110 °
